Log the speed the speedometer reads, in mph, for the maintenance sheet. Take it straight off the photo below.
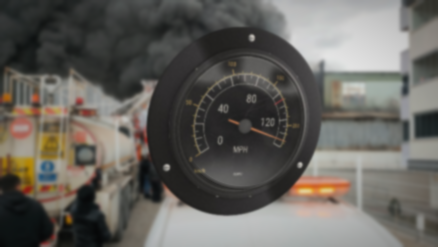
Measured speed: 135 mph
